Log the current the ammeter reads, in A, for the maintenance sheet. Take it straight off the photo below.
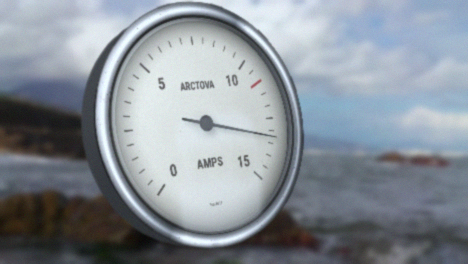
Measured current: 13.25 A
